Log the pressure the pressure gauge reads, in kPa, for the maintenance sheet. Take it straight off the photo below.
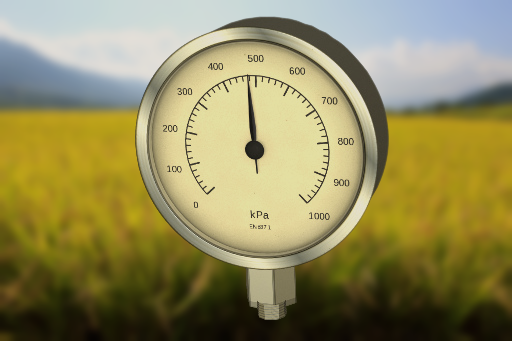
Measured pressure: 480 kPa
